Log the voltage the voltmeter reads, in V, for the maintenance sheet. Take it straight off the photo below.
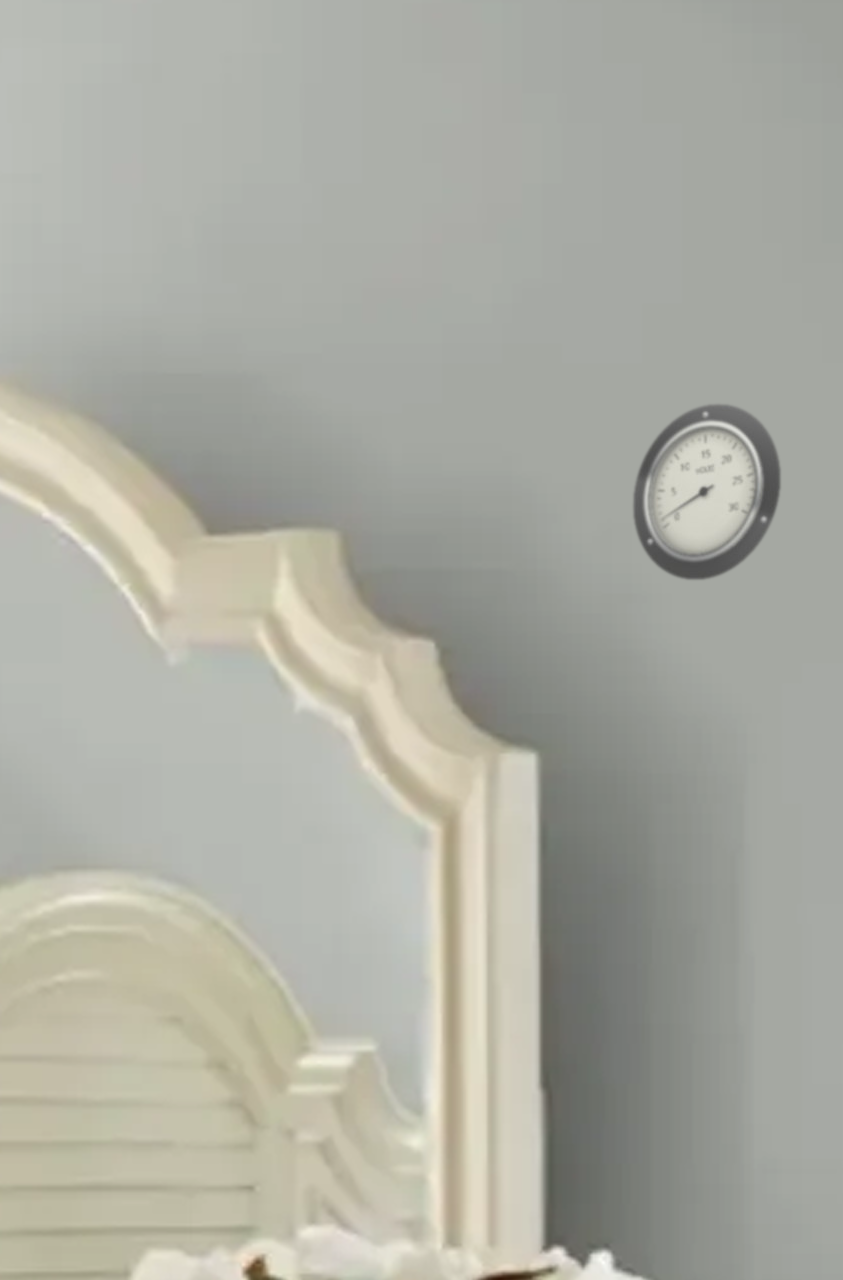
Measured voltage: 1 V
